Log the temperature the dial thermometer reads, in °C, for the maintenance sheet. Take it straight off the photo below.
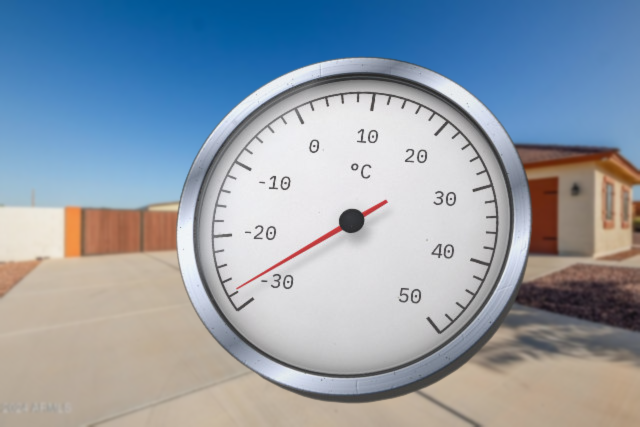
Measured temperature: -28 °C
